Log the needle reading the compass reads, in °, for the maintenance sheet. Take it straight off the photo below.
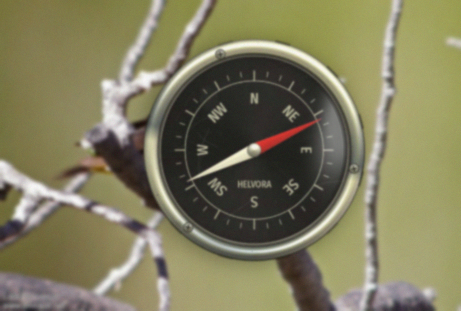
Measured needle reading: 65 °
